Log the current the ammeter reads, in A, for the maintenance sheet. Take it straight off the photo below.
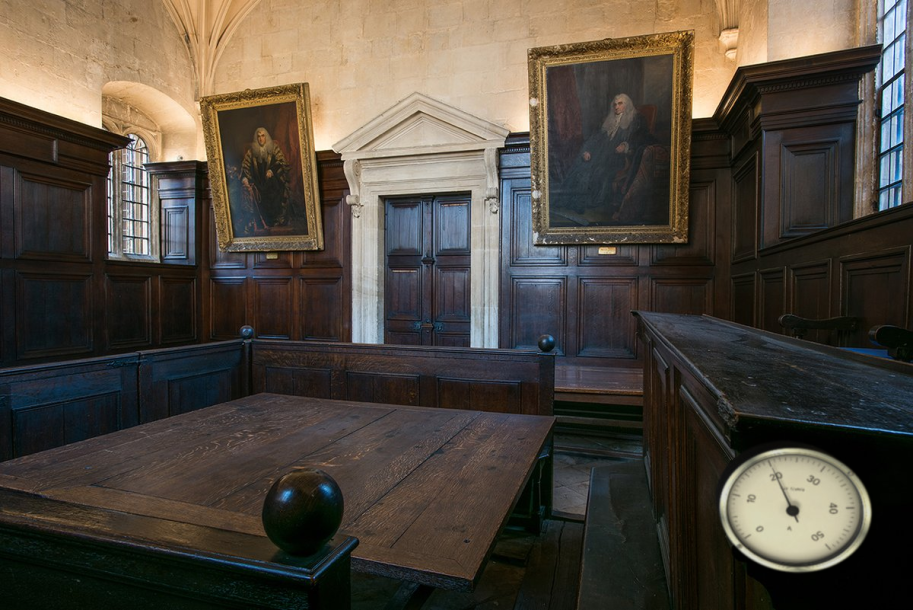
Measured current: 20 A
